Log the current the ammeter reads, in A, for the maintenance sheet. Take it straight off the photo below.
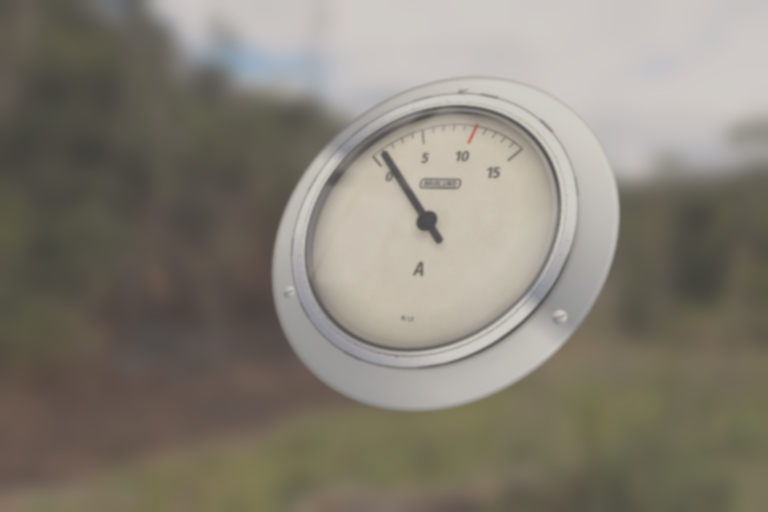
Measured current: 1 A
